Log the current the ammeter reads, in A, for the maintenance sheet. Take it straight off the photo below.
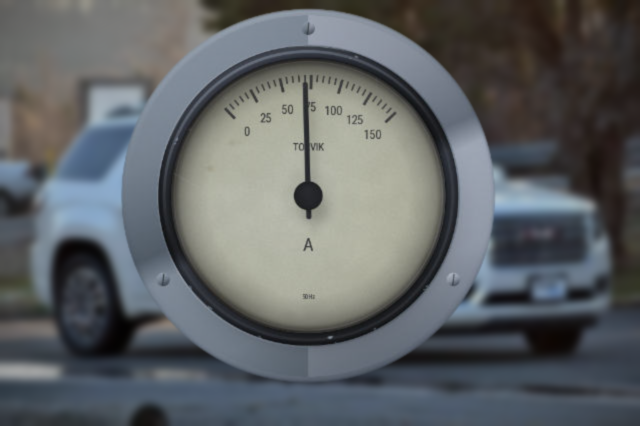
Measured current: 70 A
